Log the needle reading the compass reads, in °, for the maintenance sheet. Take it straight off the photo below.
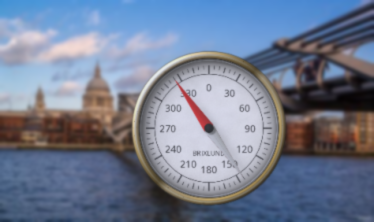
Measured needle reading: 325 °
